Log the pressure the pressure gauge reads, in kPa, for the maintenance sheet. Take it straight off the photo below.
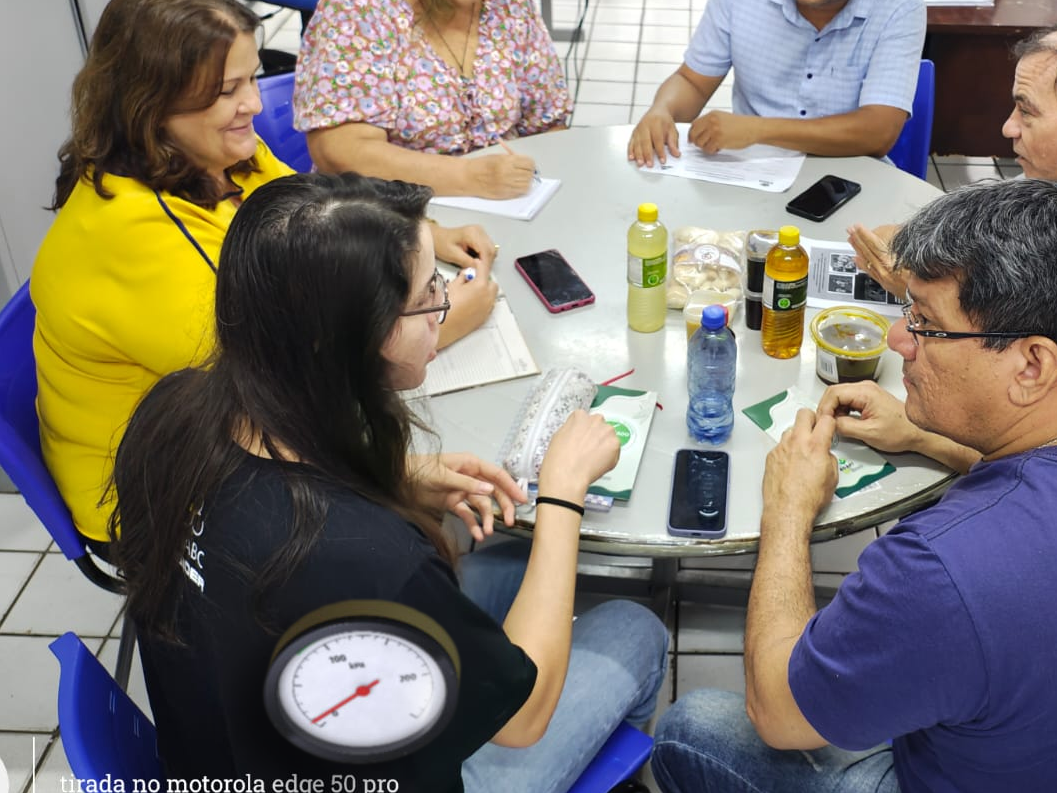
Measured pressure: 10 kPa
